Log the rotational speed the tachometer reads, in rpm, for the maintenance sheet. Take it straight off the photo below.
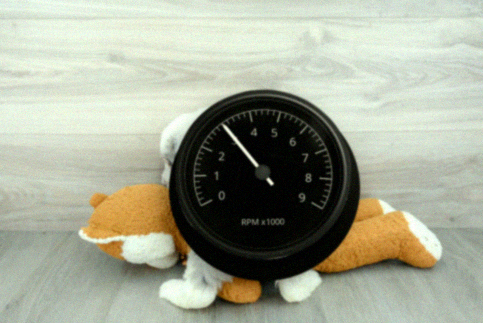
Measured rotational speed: 3000 rpm
